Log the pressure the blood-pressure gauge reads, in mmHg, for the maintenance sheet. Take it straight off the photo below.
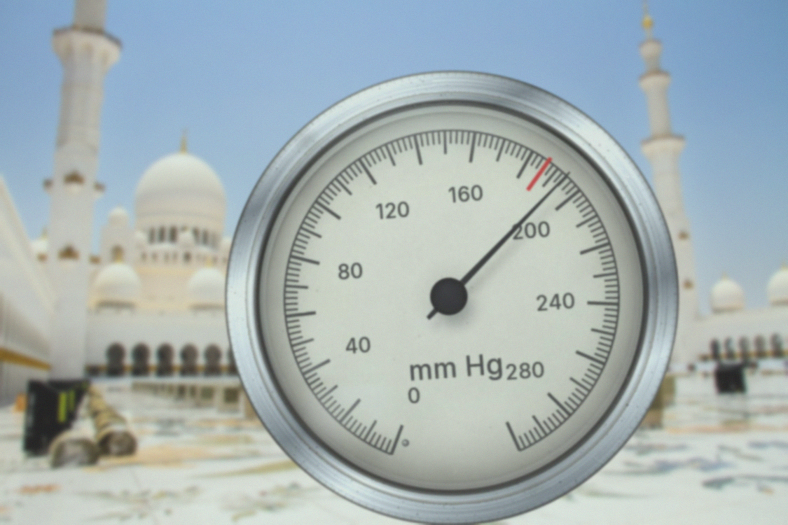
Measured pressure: 194 mmHg
